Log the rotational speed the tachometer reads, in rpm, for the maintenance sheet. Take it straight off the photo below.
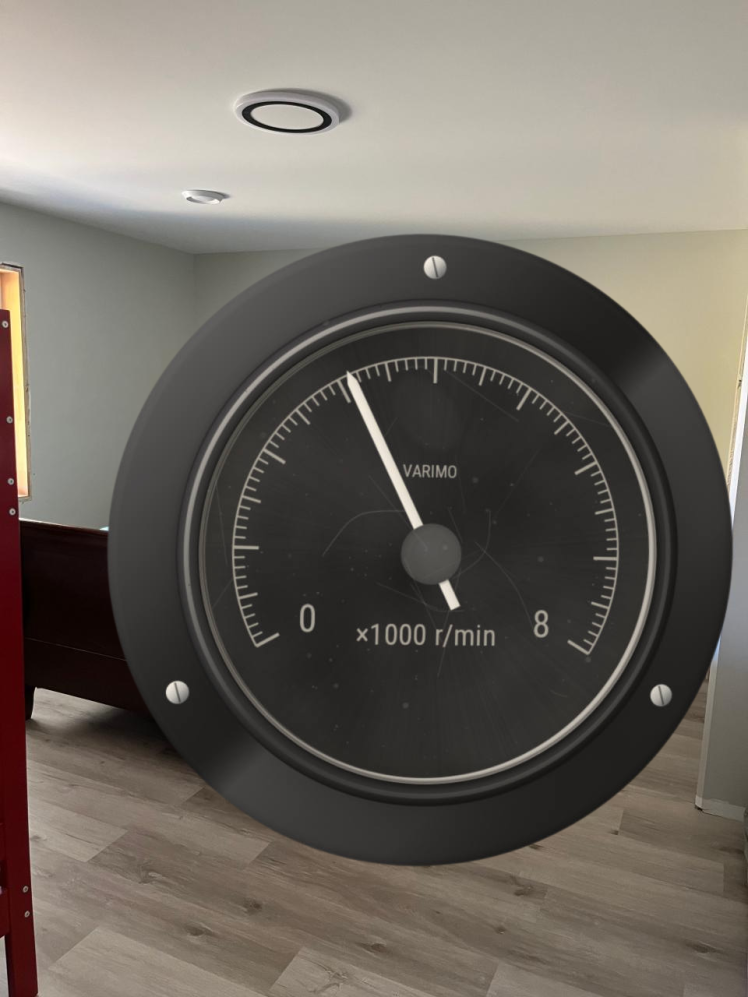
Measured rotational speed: 3100 rpm
